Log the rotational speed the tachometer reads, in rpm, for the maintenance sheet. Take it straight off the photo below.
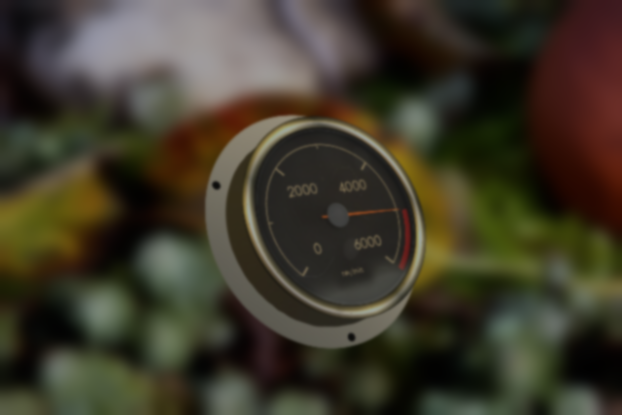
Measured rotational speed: 5000 rpm
